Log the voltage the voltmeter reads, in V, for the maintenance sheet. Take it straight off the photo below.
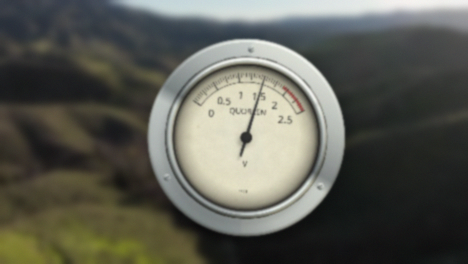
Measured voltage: 1.5 V
